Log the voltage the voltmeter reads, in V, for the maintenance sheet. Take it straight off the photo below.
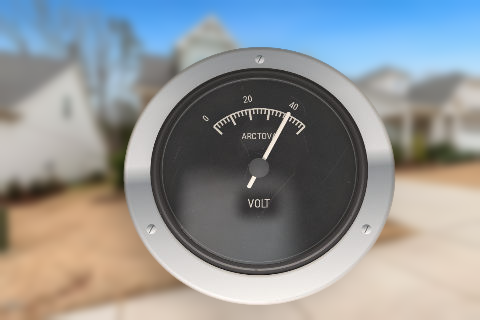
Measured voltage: 40 V
